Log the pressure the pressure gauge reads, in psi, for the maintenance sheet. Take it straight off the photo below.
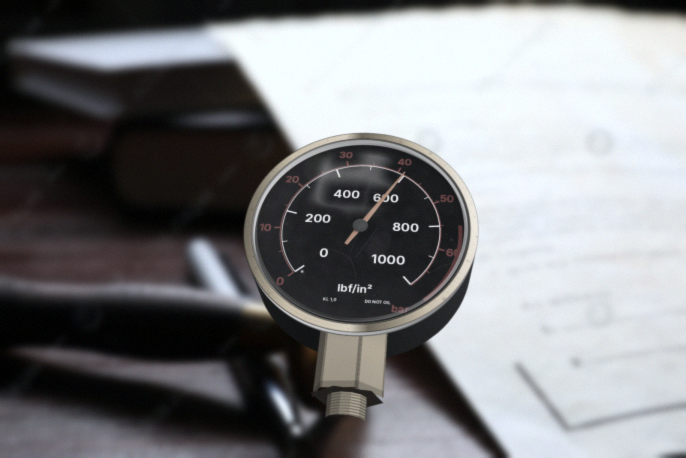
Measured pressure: 600 psi
